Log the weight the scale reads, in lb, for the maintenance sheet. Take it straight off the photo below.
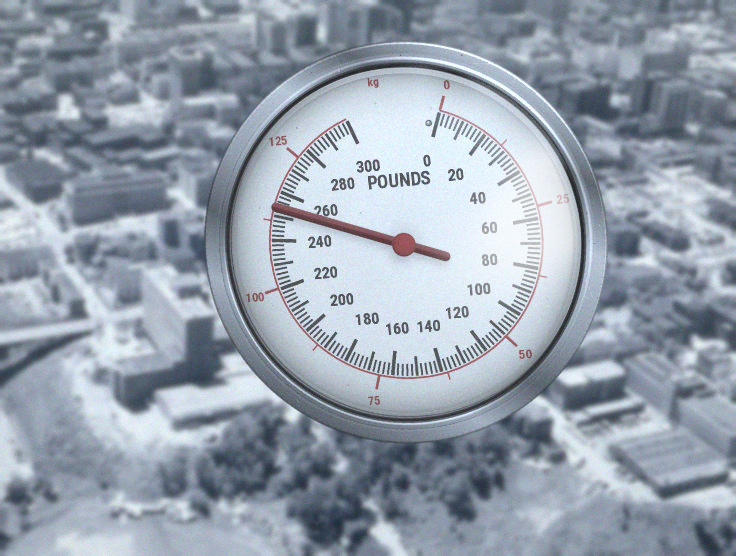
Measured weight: 254 lb
